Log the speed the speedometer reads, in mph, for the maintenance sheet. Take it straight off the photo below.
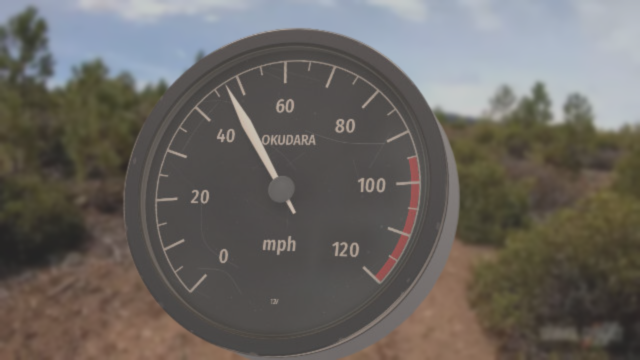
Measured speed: 47.5 mph
